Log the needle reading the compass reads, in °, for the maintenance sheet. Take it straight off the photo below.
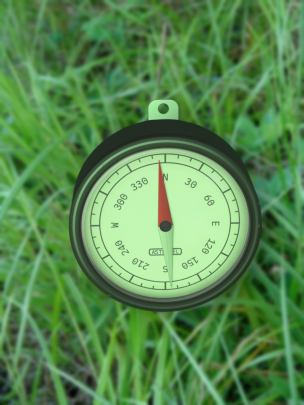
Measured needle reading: 355 °
